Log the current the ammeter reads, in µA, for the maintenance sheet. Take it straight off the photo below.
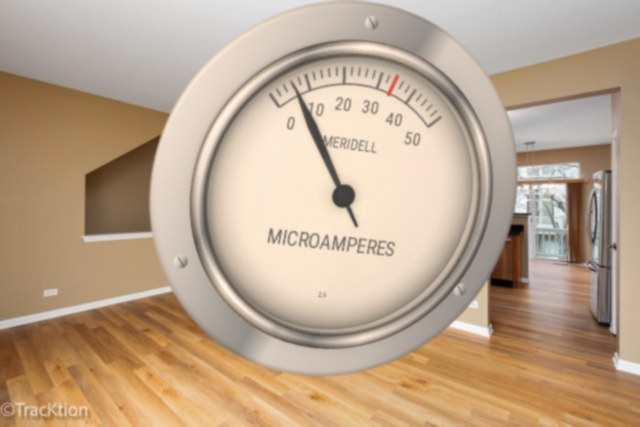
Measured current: 6 µA
